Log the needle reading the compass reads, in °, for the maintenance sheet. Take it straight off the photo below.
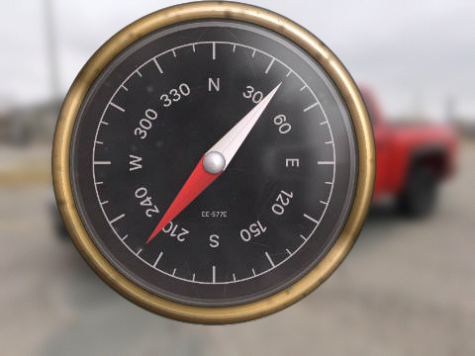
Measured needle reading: 220 °
